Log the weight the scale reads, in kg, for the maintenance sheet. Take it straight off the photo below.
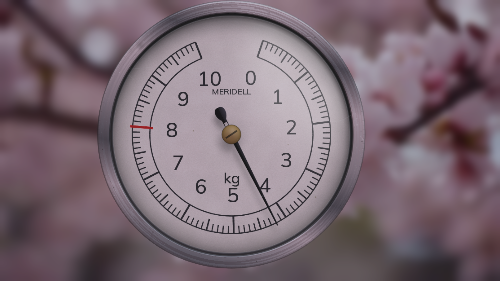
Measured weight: 4.2 kg
